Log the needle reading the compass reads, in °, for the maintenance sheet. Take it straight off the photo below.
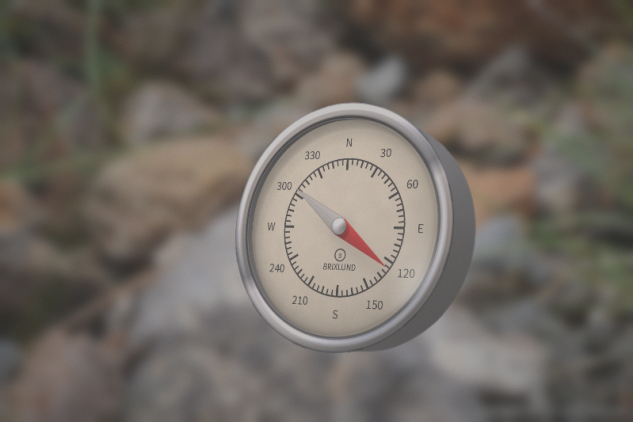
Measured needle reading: 125 °
